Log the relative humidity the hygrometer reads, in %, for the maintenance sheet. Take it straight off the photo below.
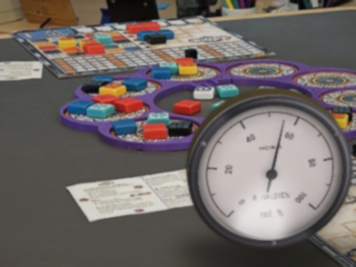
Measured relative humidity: 55 %
